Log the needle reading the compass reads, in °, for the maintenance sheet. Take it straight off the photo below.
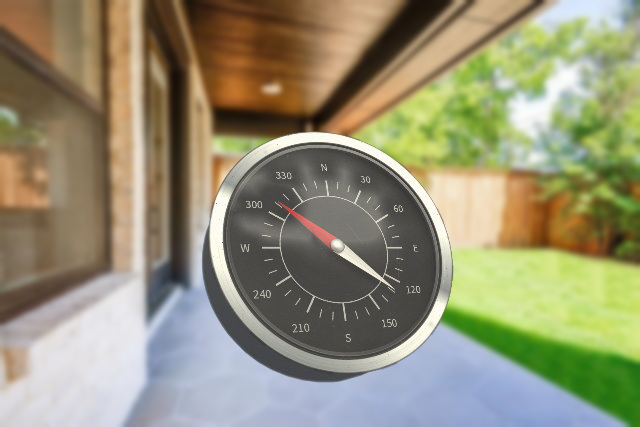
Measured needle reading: 310 °
